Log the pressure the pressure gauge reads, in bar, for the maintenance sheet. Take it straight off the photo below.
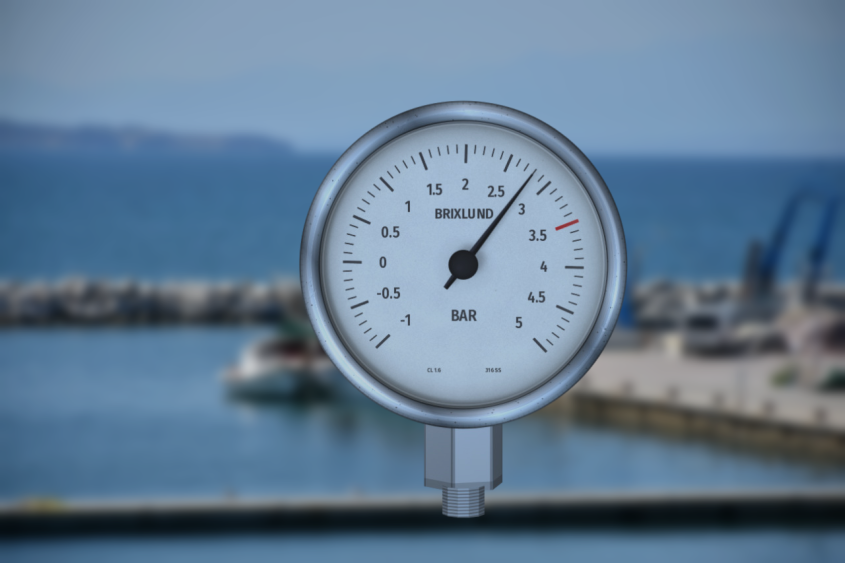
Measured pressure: 2.8 bar
